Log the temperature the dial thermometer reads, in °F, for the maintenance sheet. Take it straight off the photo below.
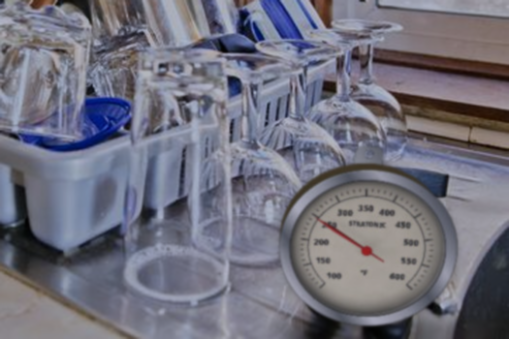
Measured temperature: 250 °F
